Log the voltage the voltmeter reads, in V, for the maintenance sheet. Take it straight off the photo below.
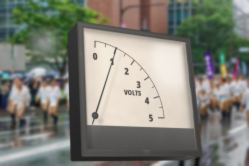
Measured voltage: 1 V
